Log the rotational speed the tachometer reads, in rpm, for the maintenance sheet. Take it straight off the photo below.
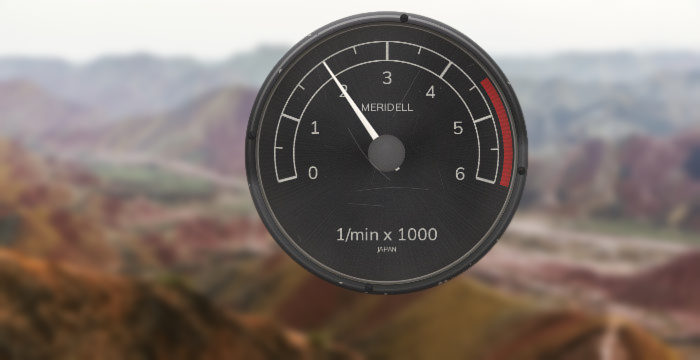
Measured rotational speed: 2000 rpm
